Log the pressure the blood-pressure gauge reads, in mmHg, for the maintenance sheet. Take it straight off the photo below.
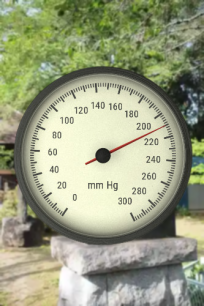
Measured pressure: 210 mmHg
